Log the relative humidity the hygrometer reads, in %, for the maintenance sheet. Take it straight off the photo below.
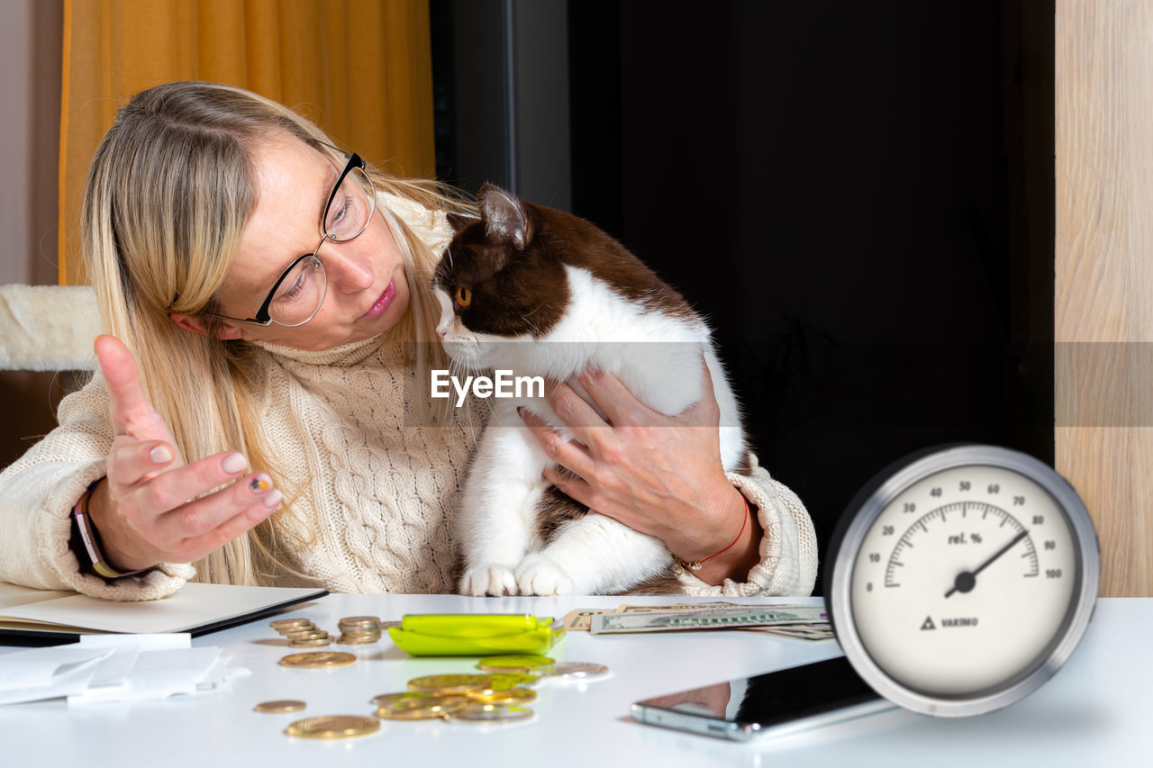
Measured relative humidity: 80 %
